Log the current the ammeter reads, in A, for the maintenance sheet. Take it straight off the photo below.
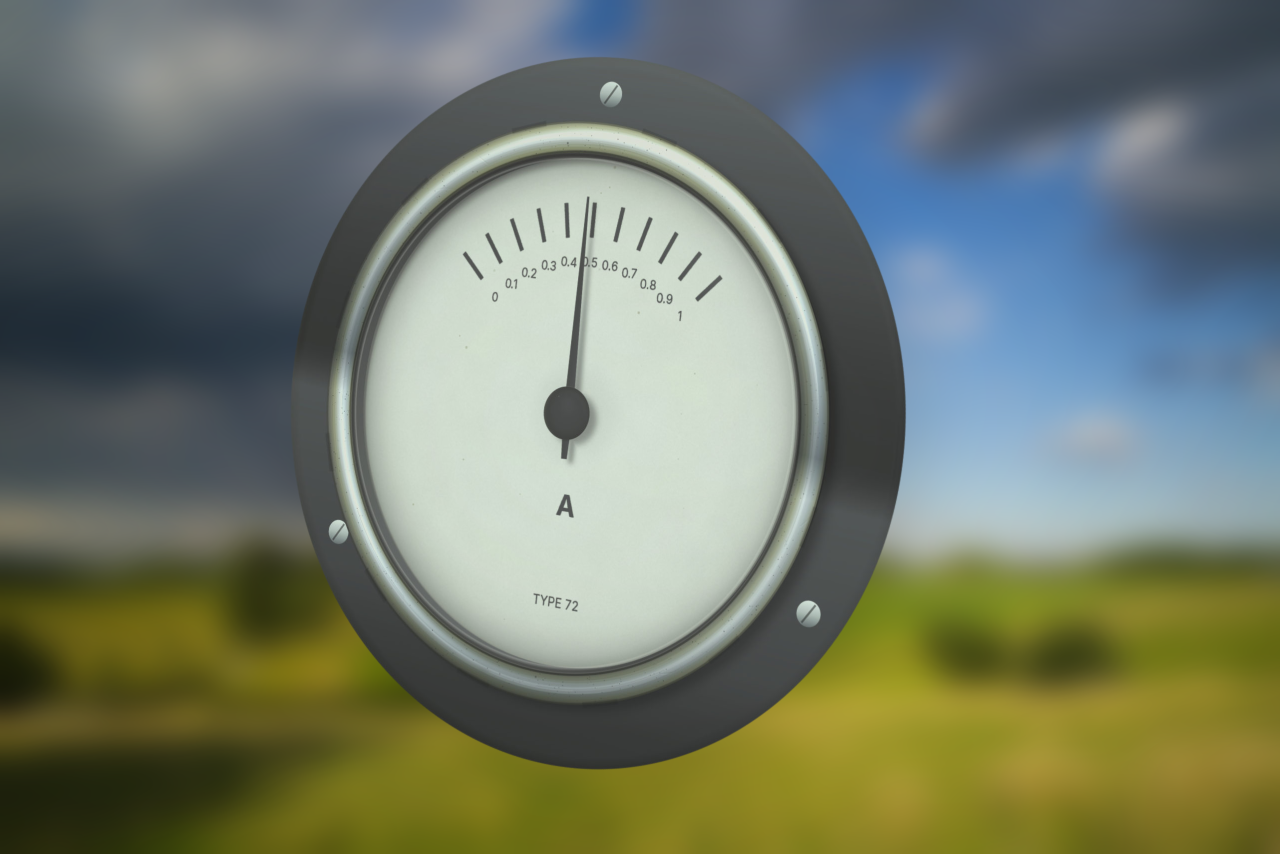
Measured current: 0.5 A
